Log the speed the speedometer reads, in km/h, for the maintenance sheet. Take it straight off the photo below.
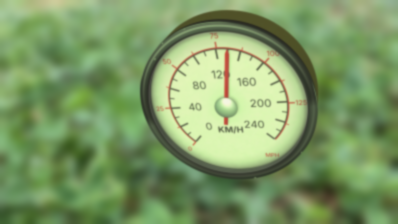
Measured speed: 130 km/h
